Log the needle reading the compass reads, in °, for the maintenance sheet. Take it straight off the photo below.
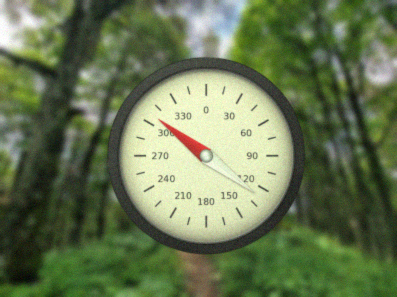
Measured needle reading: 307.5 °
